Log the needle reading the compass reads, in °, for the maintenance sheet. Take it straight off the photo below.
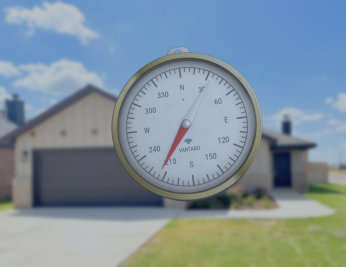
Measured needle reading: 215 °
